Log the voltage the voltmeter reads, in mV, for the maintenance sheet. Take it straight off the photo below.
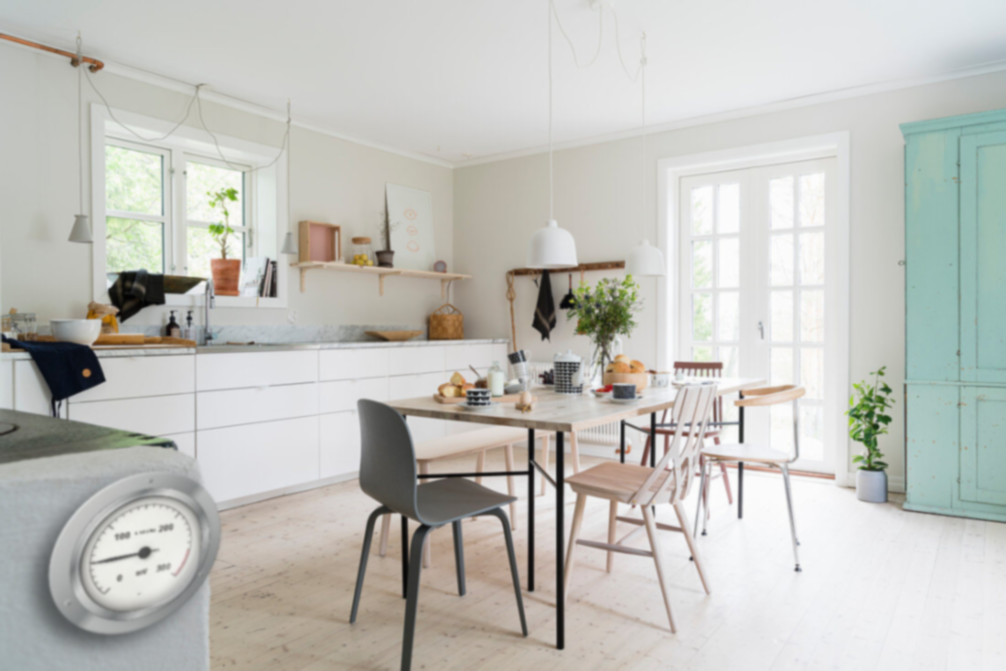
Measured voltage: 50 mV
